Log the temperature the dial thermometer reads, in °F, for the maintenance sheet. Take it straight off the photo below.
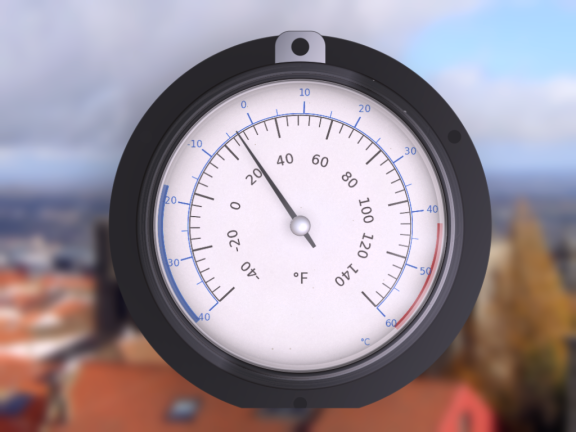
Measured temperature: 26 °F
